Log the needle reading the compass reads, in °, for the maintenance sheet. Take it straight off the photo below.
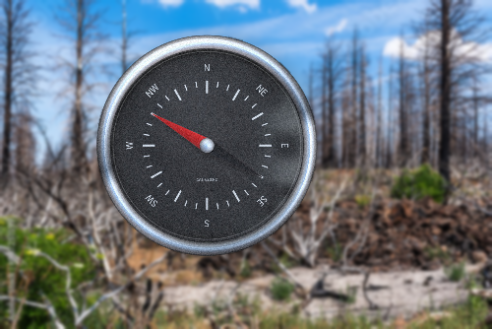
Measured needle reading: 300 °
